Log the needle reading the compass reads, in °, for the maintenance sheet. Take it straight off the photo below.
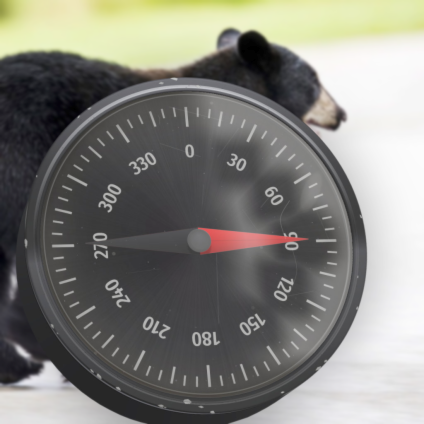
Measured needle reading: 90 °
